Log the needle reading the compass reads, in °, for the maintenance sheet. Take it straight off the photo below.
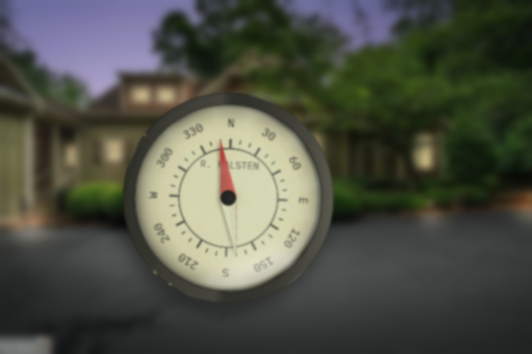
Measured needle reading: 350 °
